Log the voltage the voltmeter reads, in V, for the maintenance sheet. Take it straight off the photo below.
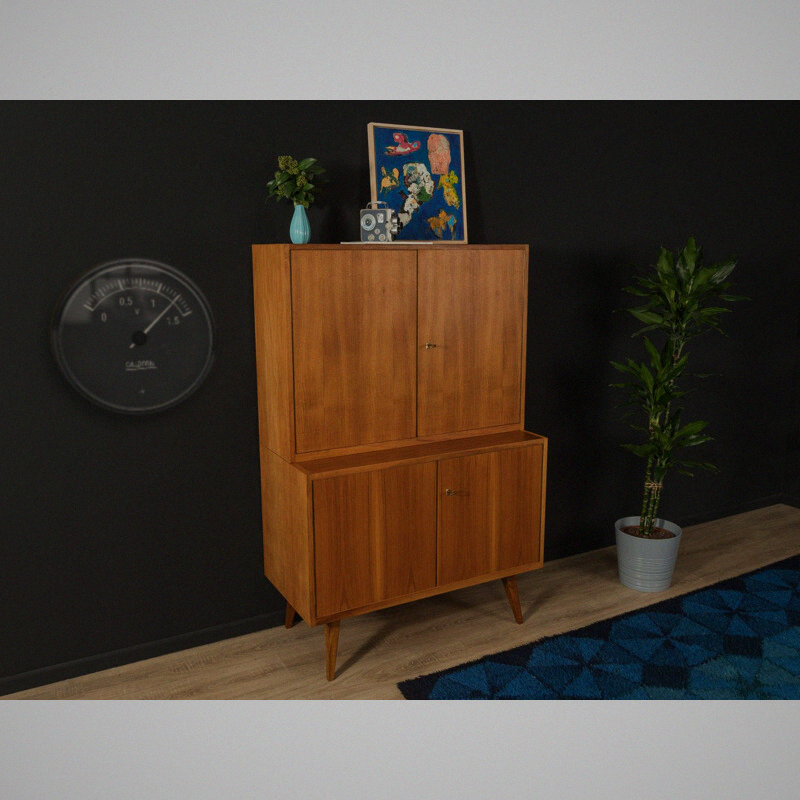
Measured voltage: 1.25 V
